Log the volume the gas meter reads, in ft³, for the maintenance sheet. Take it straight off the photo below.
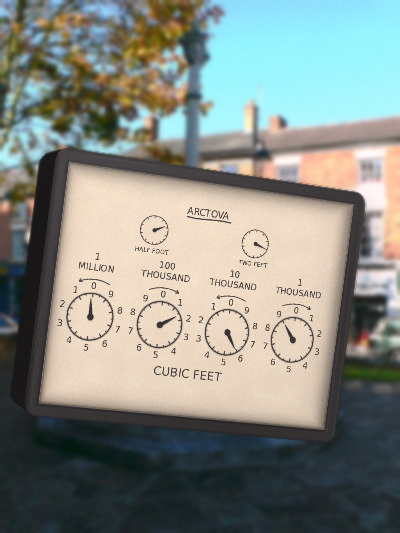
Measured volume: 15900 ft³
